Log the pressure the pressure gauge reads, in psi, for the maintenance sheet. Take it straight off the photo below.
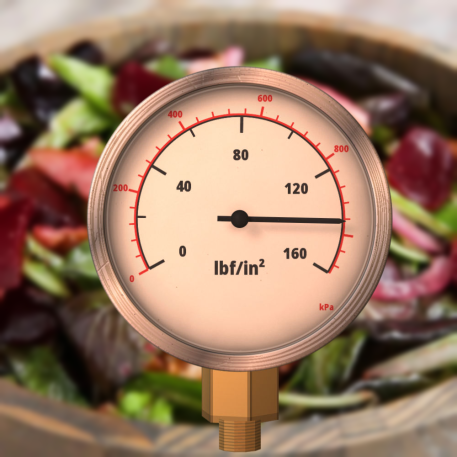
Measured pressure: 140 psi
